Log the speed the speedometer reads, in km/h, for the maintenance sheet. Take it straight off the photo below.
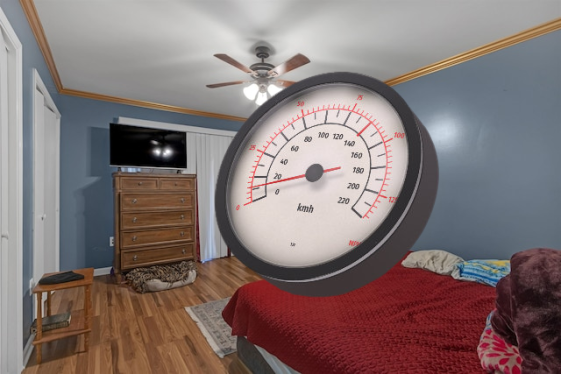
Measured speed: 10 km/h
